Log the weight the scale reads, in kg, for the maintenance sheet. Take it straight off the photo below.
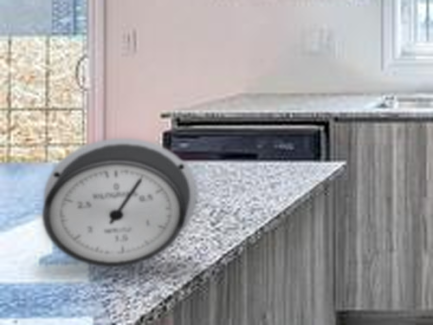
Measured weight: 0.25 kg
